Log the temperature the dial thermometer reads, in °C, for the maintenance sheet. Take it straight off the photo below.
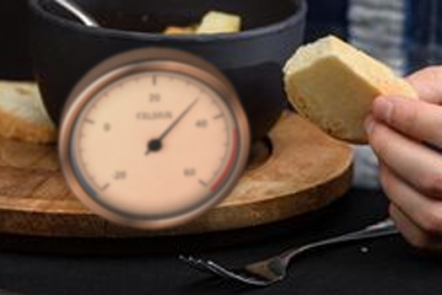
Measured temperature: 32 °C
